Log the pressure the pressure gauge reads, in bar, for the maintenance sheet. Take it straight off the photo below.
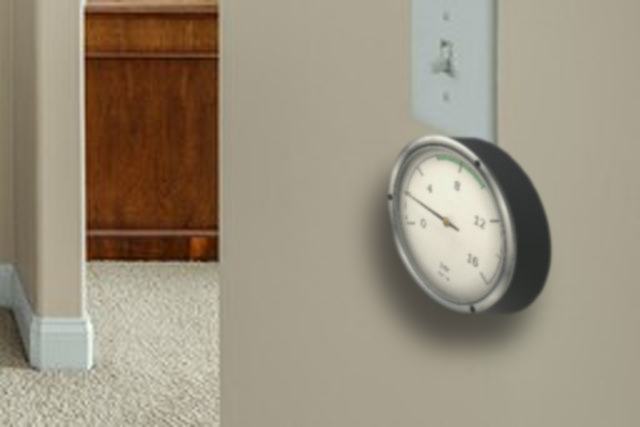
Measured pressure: 2 bar
